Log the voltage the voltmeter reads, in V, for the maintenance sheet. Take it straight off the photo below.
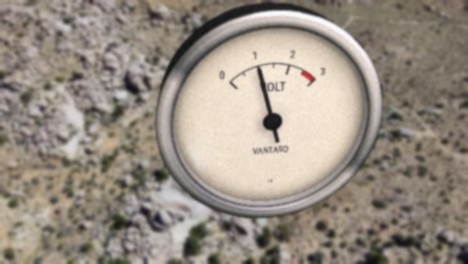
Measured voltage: 1 V
